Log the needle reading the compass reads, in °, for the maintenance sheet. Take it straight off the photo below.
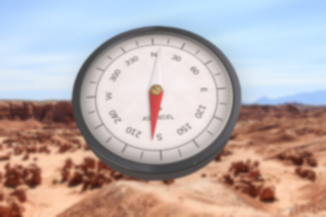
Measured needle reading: 187.5 °
